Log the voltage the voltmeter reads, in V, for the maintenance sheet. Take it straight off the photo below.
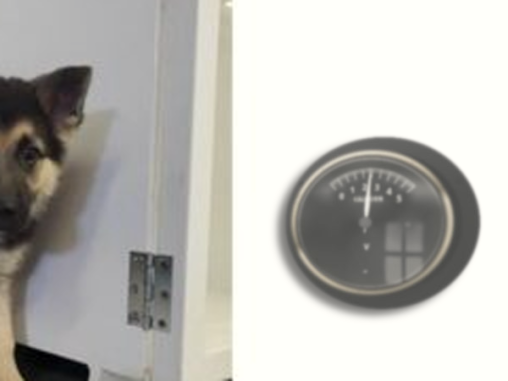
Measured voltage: 2.5 V
